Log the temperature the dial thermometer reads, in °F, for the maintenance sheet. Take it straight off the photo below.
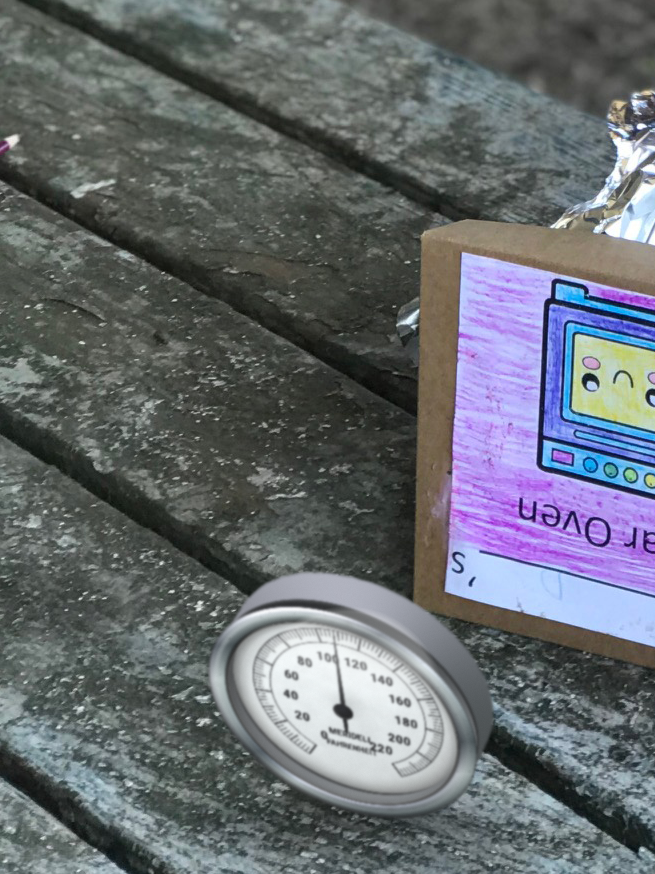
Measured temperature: 110 °F
